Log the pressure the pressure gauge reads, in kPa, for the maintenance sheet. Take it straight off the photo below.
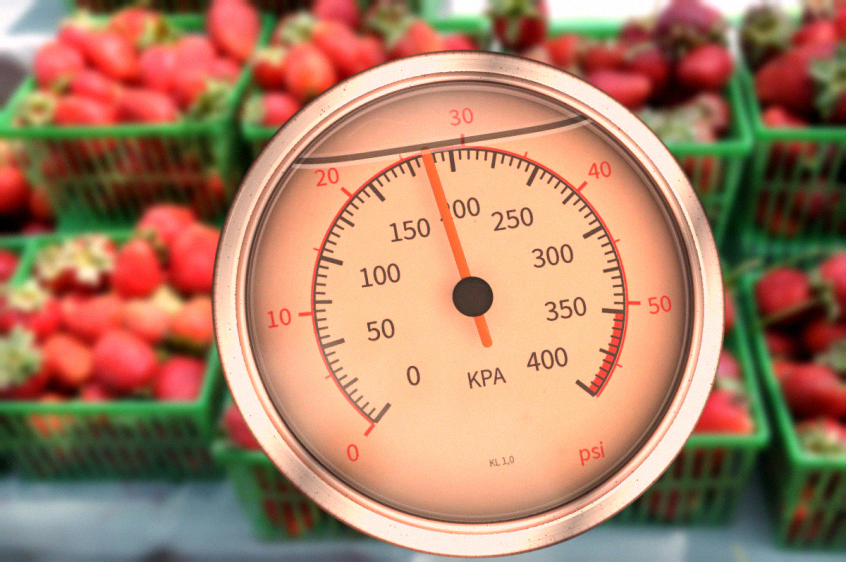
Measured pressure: 185 kPa
